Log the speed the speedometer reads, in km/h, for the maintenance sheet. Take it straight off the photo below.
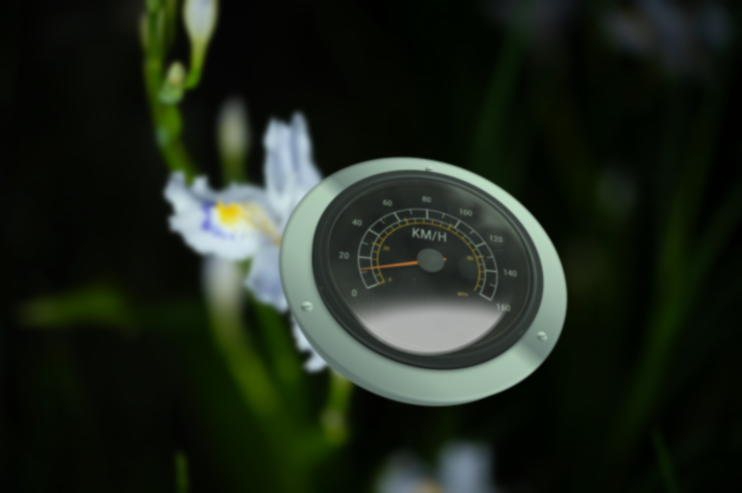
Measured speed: 10 km/h
